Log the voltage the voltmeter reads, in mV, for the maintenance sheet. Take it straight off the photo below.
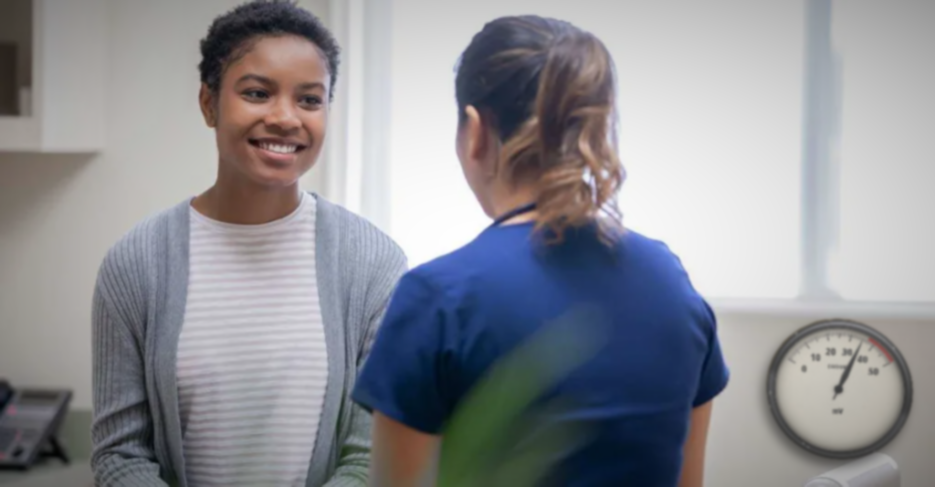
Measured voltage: 35 mV
